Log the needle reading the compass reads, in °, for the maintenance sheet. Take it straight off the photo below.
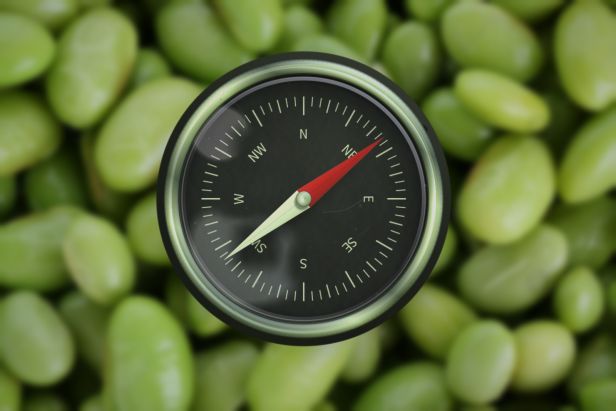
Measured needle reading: 52.5 °
